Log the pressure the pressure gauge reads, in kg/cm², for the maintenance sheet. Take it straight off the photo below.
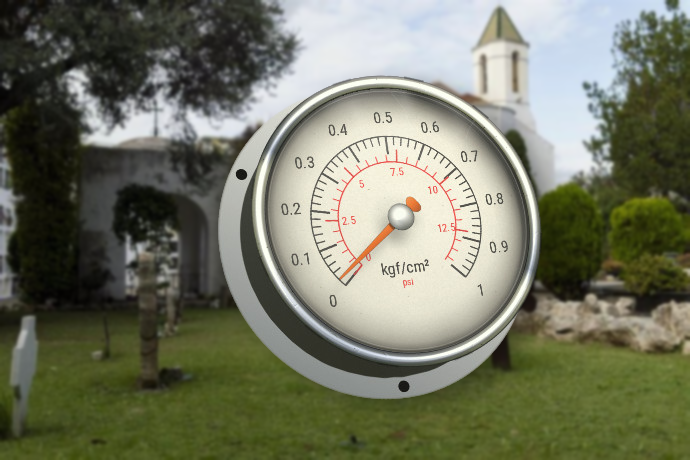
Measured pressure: 0.02 kg/cm²
